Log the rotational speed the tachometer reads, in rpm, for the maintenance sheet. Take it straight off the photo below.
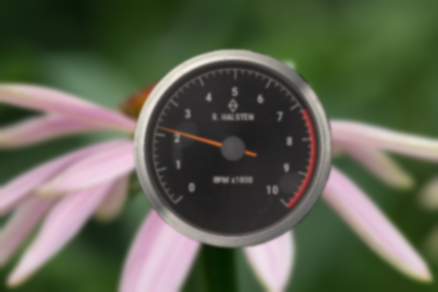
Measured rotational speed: 2200 rpm
